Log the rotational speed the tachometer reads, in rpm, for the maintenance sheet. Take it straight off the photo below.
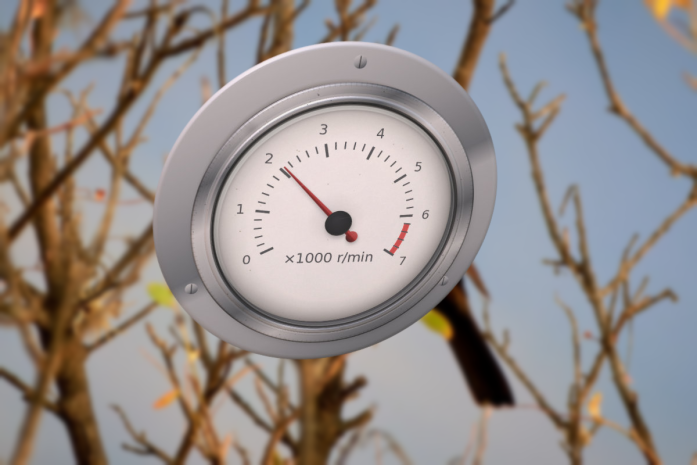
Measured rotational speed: 2100 rpm
